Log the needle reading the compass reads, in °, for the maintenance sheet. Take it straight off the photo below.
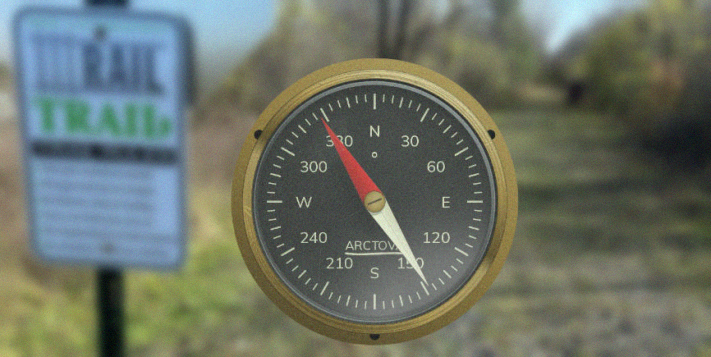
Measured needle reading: 327.5 °
